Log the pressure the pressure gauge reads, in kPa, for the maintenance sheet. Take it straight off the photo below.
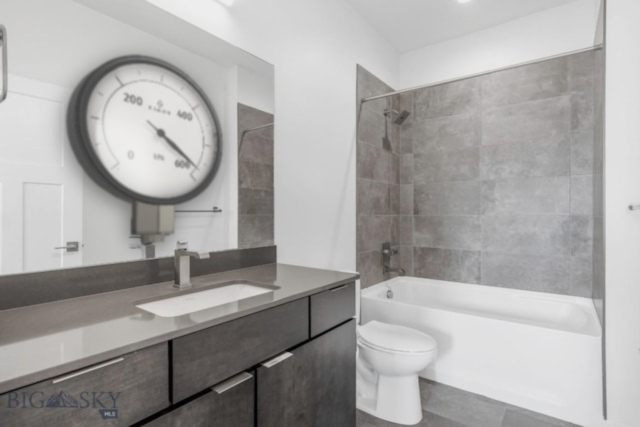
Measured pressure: 575 kPa
